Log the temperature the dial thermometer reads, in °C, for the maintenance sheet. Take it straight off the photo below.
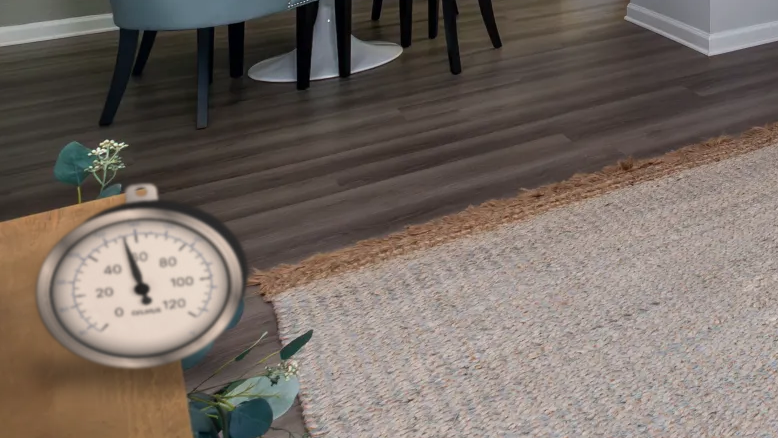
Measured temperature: 56 °C
